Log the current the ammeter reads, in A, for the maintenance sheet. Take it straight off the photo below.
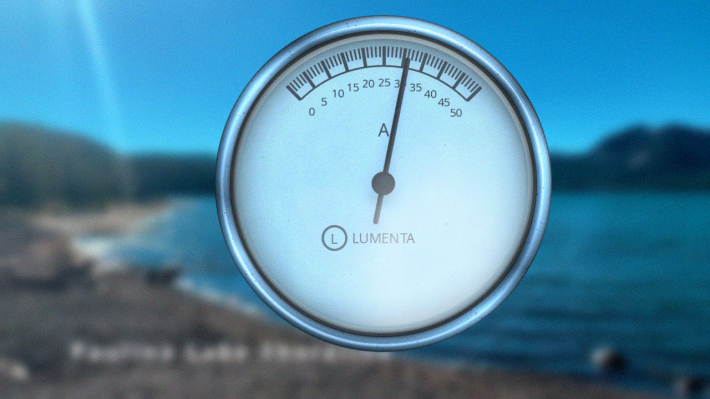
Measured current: 31 A
